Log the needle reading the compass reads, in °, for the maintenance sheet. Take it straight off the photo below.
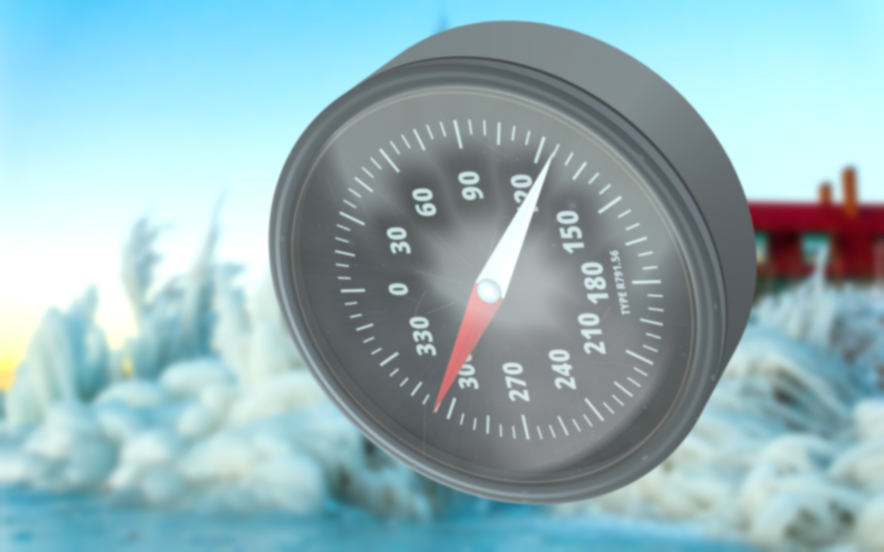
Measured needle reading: 305 °
